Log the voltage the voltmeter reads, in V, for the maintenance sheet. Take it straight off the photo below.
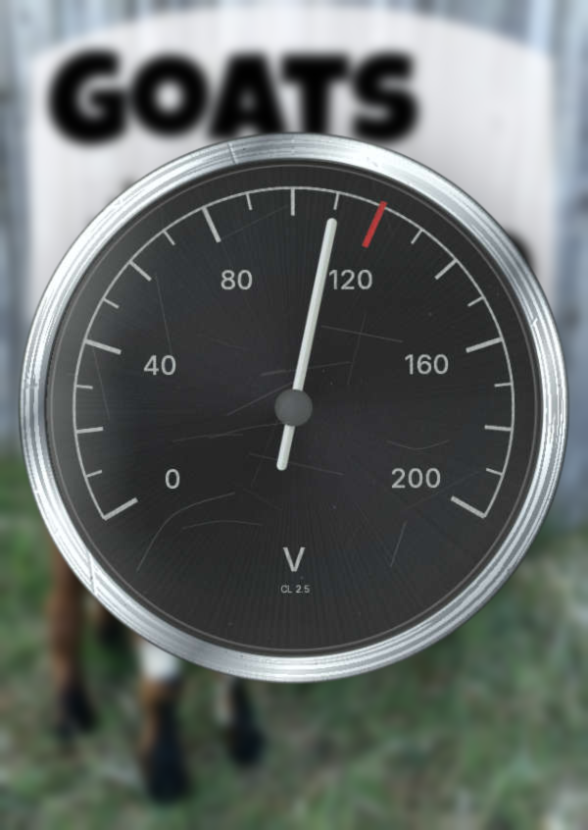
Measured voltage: 110 V
